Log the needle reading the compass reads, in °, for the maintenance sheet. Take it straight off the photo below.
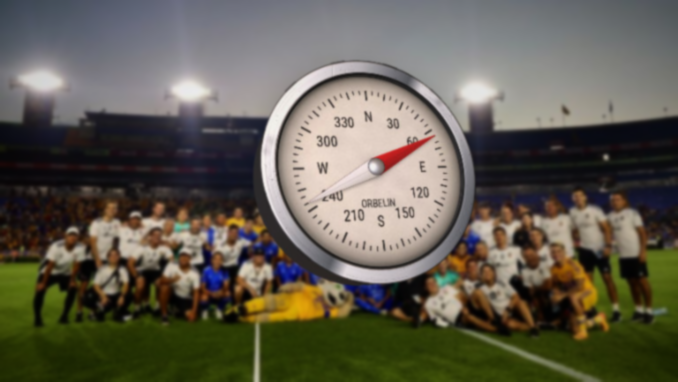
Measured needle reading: 65 °
